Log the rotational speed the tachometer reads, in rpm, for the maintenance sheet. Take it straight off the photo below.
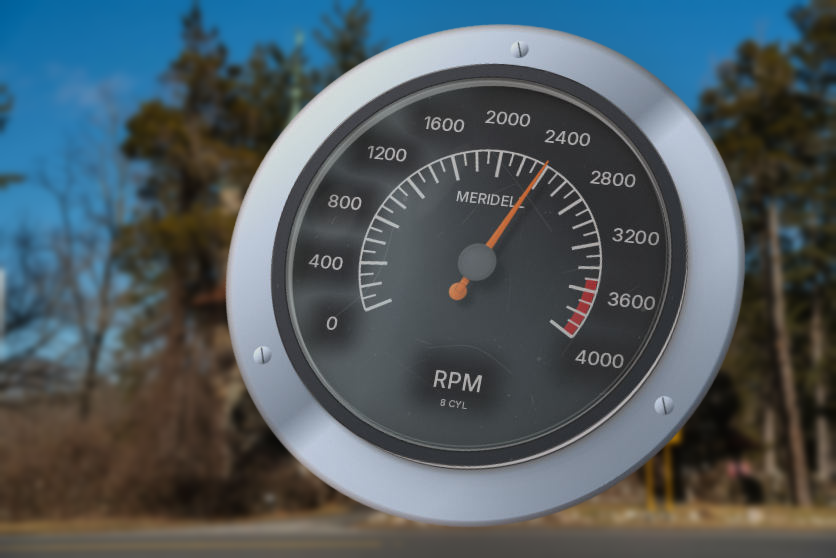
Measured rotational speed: 2400 rpm
